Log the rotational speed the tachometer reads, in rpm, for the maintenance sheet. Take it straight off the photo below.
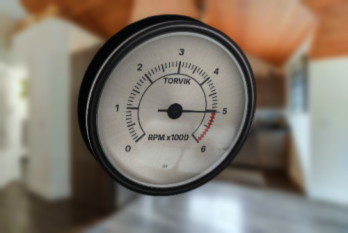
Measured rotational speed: 5000 rpm
